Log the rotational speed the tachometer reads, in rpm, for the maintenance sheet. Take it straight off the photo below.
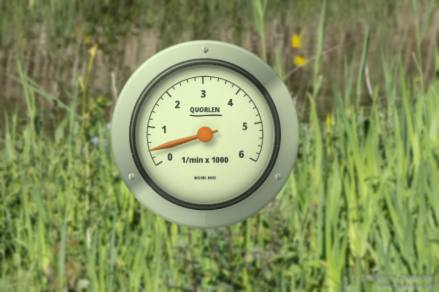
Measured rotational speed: 400 rpm
